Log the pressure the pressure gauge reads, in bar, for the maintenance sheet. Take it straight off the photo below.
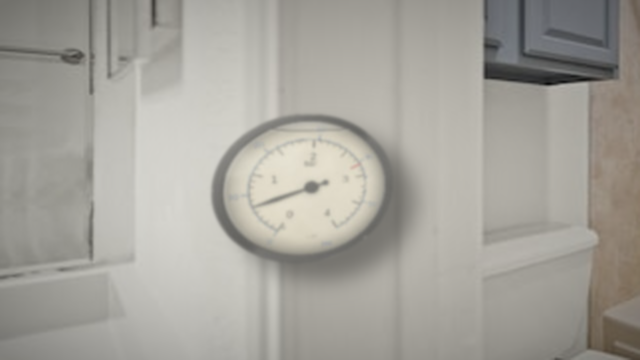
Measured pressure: 0.5 bar
